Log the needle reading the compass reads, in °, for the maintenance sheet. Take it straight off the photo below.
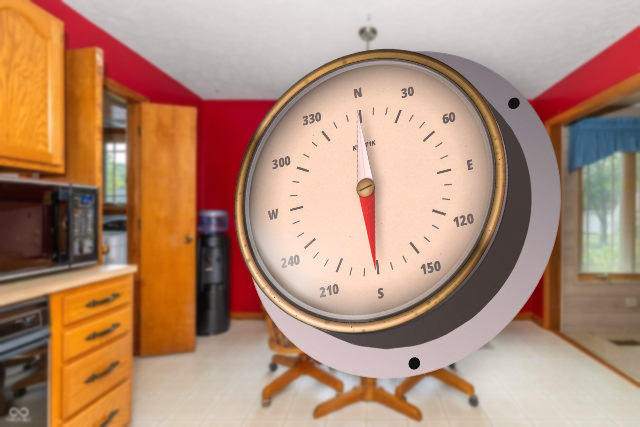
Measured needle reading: 180 °
